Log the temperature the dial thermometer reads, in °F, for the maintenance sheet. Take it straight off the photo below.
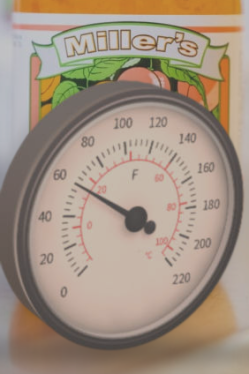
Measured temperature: 60 °F
